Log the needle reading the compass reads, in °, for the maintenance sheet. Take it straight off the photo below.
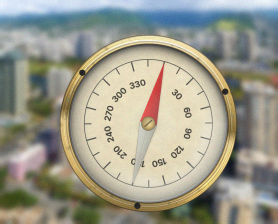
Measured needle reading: 0 °
